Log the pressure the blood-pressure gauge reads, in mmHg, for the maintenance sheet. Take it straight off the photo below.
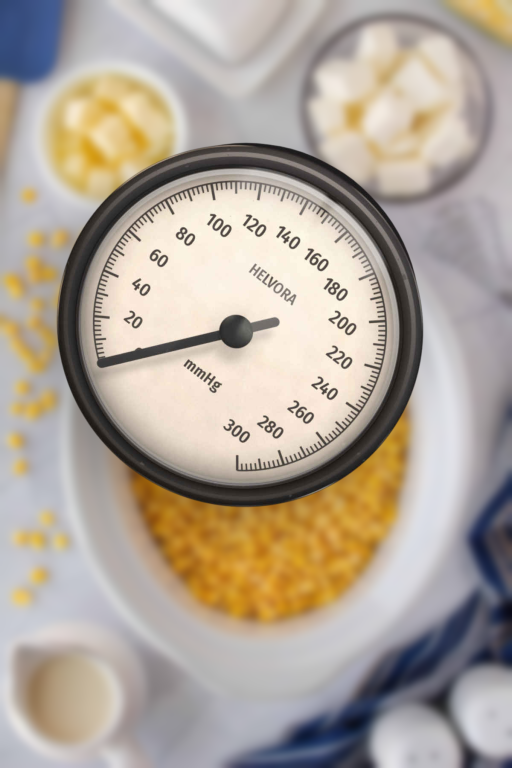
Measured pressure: 0 mmHg
